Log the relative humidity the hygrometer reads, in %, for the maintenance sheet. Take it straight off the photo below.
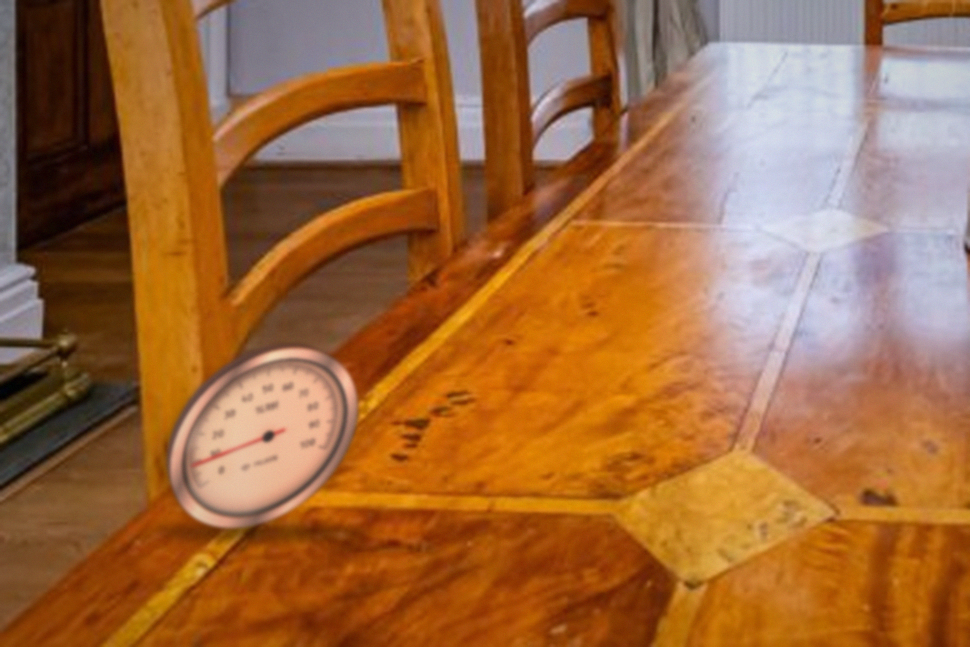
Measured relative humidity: 10 %
